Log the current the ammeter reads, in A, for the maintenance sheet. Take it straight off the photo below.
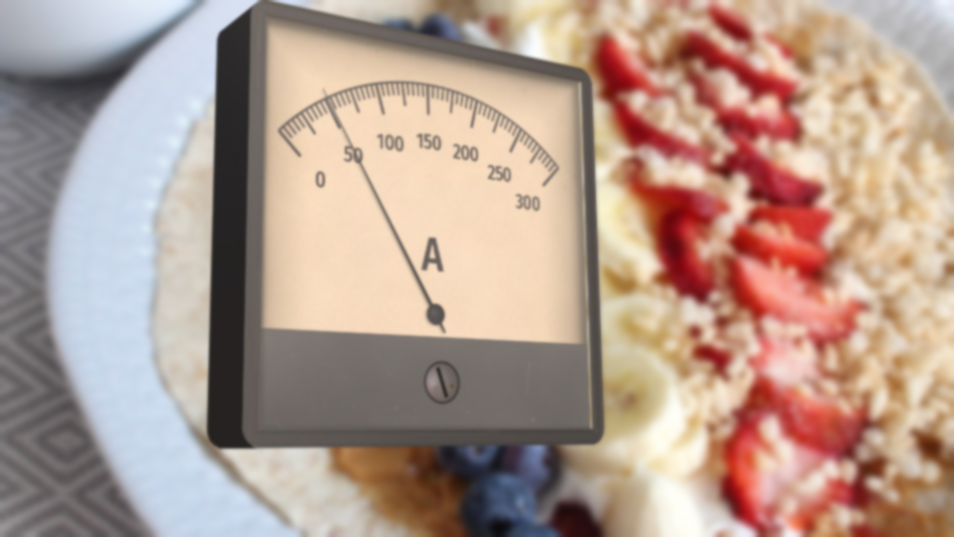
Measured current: 50 A
